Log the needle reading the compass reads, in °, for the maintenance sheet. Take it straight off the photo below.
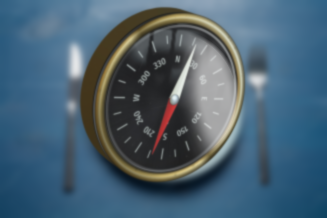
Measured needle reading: 195 °
